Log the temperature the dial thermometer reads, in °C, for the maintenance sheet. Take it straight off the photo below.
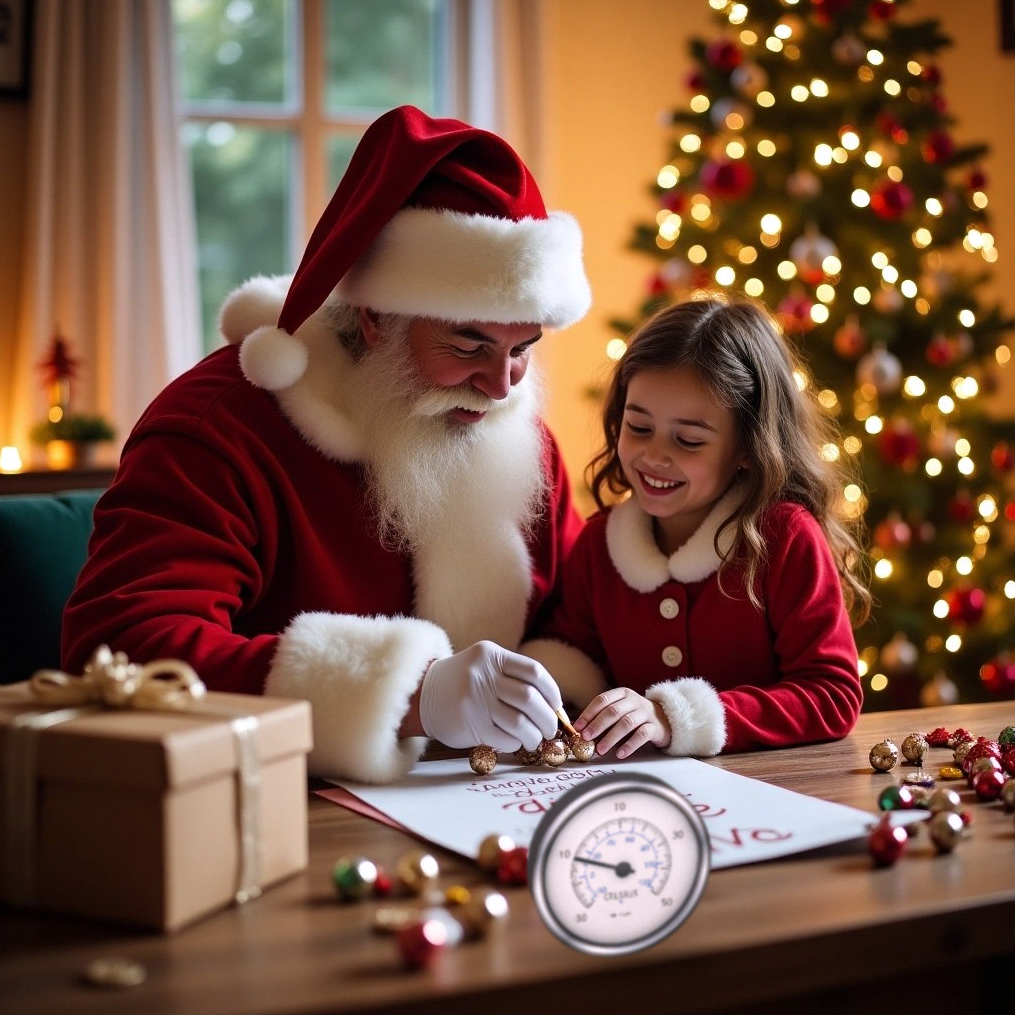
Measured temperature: -10 °C
